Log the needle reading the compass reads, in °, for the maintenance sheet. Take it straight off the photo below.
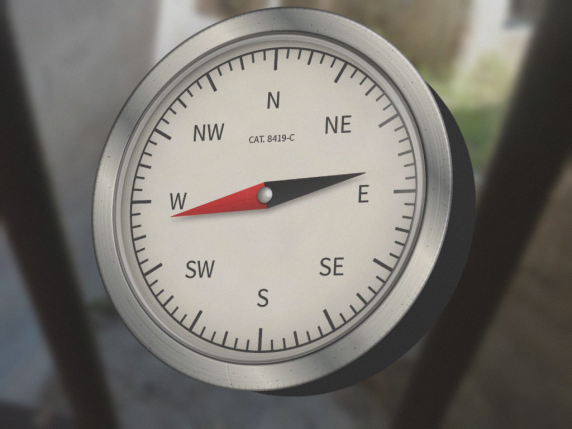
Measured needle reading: 260 °
